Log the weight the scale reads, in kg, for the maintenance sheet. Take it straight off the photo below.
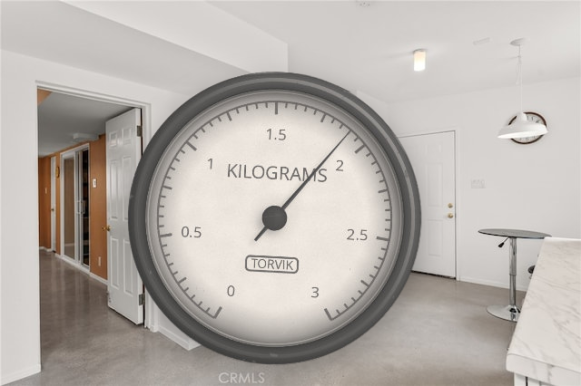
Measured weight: 1.9 kg
